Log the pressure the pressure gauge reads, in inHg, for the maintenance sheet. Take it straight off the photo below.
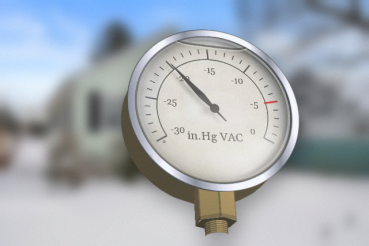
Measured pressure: -20 inHg
